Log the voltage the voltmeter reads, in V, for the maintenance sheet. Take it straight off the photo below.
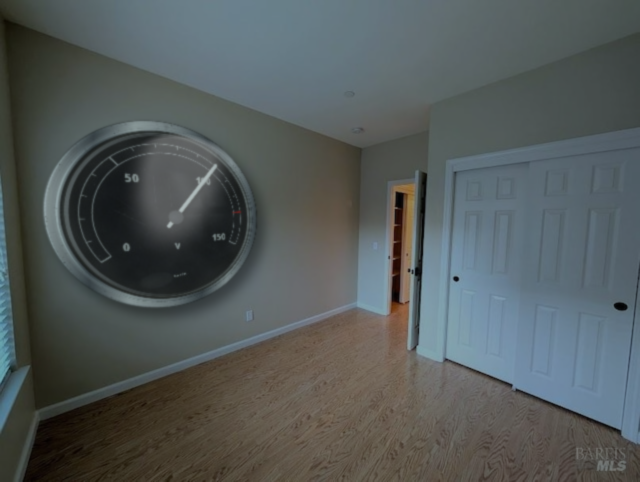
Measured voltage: 100 V
